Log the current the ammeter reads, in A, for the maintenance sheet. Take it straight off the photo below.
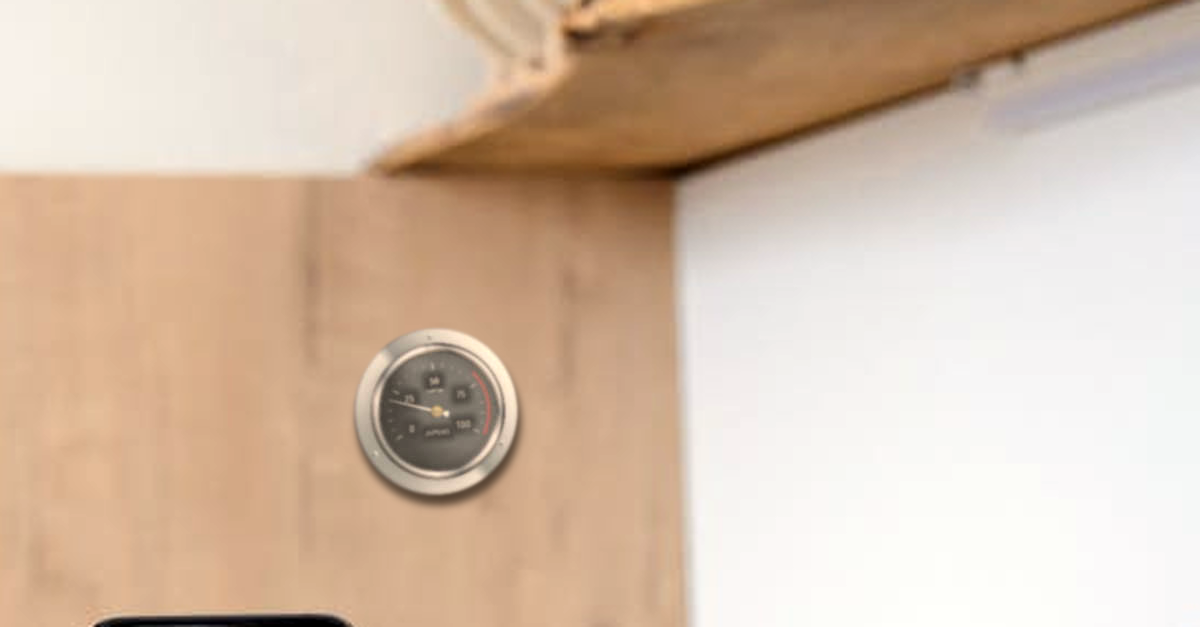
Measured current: 20 A
